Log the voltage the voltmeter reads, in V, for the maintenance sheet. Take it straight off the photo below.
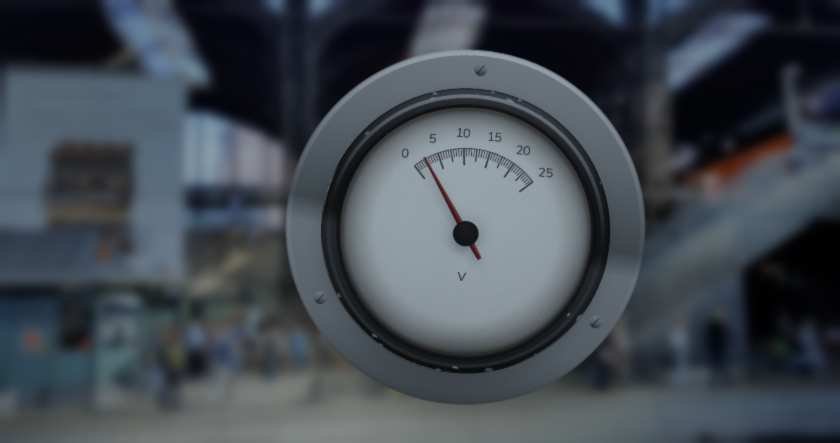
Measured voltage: 2.5 V
